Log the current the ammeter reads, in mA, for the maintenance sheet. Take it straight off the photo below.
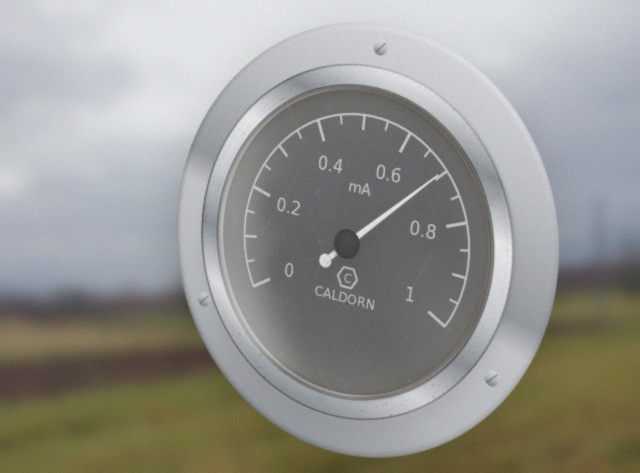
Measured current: 0.7 mA
